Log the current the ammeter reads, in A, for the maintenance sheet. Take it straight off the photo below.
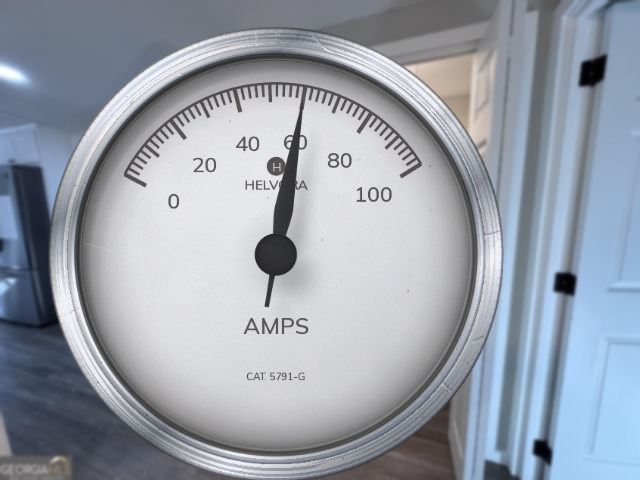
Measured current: 60 A
